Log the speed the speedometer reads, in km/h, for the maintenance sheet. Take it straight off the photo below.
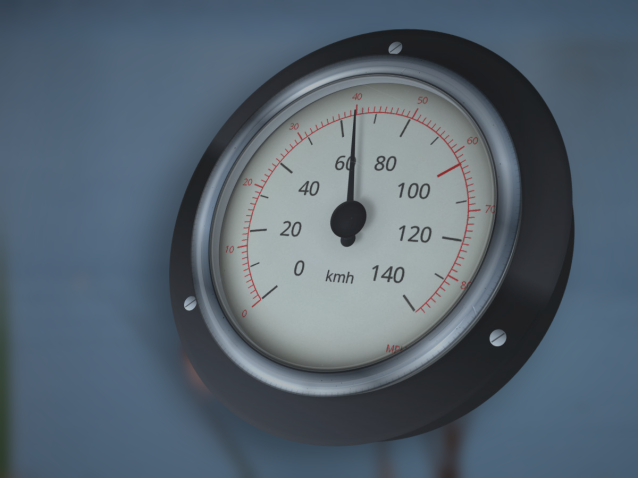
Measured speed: 65 km/h
